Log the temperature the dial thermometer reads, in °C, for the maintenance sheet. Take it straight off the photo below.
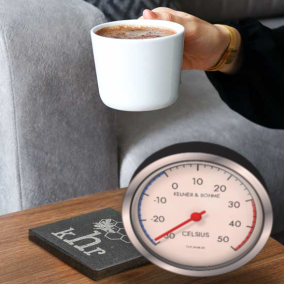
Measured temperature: -28 °C
